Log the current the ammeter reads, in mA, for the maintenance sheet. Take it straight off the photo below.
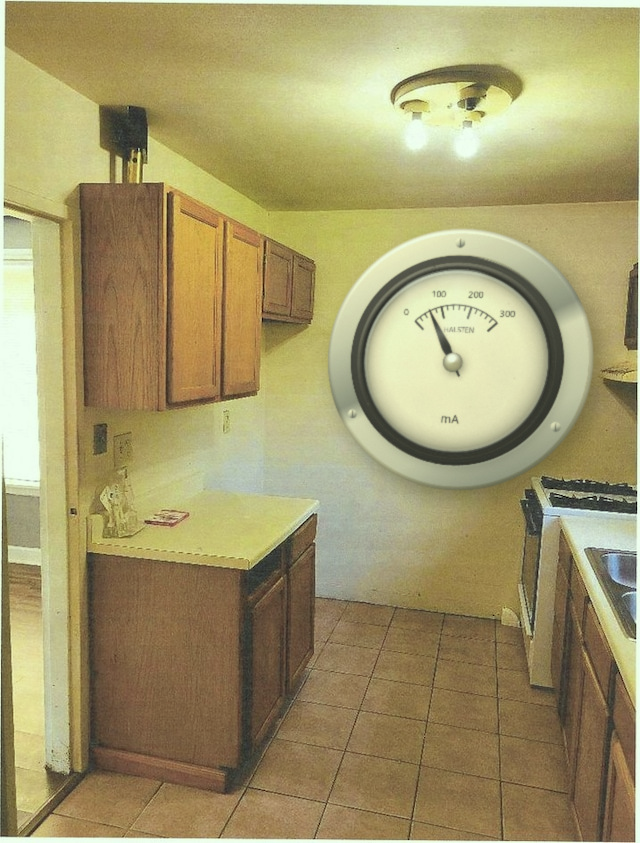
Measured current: 60 mA
